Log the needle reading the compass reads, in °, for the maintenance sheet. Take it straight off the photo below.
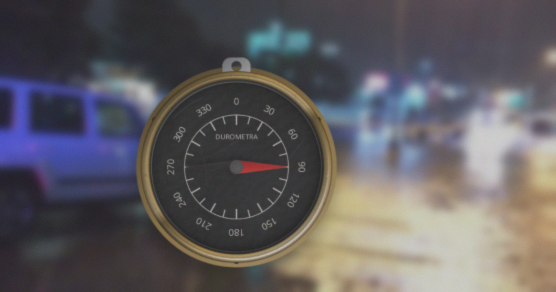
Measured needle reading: 90 °
